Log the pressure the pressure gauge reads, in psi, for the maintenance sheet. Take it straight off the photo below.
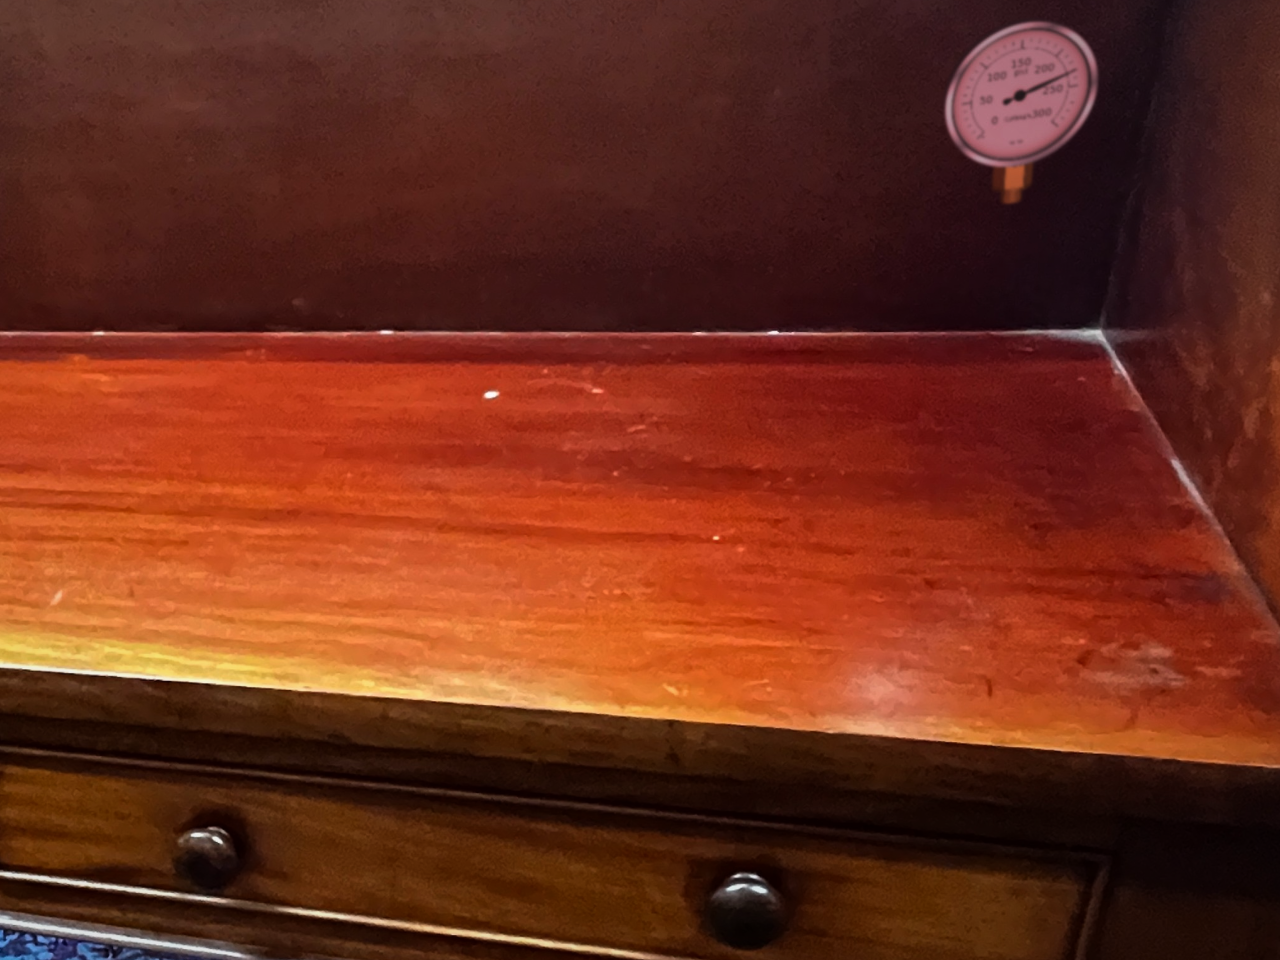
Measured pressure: 230 psi
